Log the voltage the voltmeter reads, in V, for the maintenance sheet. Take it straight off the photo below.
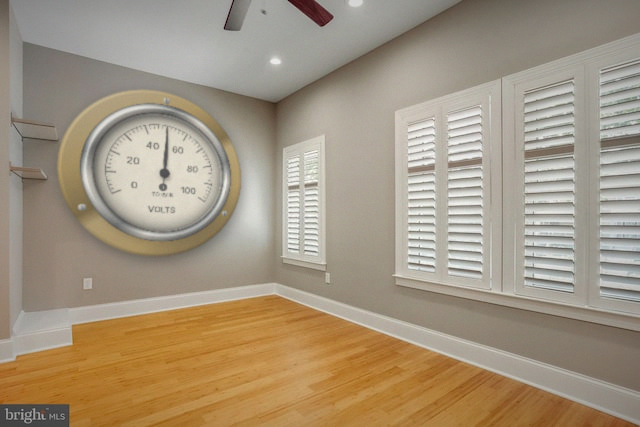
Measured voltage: 50 V
